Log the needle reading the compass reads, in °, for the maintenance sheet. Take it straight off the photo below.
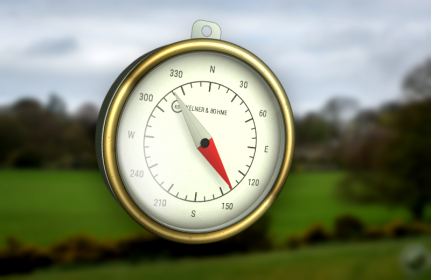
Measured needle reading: 140 °
